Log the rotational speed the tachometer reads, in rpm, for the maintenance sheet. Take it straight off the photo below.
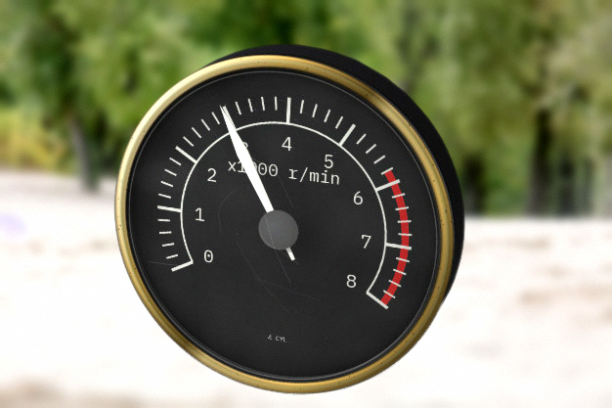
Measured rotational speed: 3000 rpm
